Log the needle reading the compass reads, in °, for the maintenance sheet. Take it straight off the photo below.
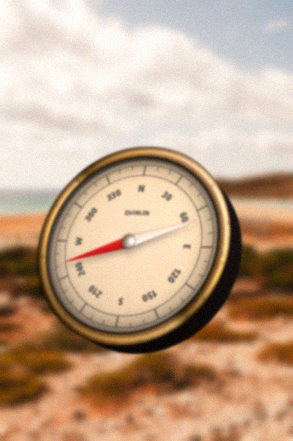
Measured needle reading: 250 °
